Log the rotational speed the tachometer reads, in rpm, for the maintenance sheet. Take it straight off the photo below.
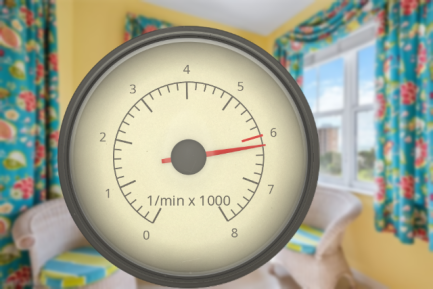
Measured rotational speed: 6200 rpm
